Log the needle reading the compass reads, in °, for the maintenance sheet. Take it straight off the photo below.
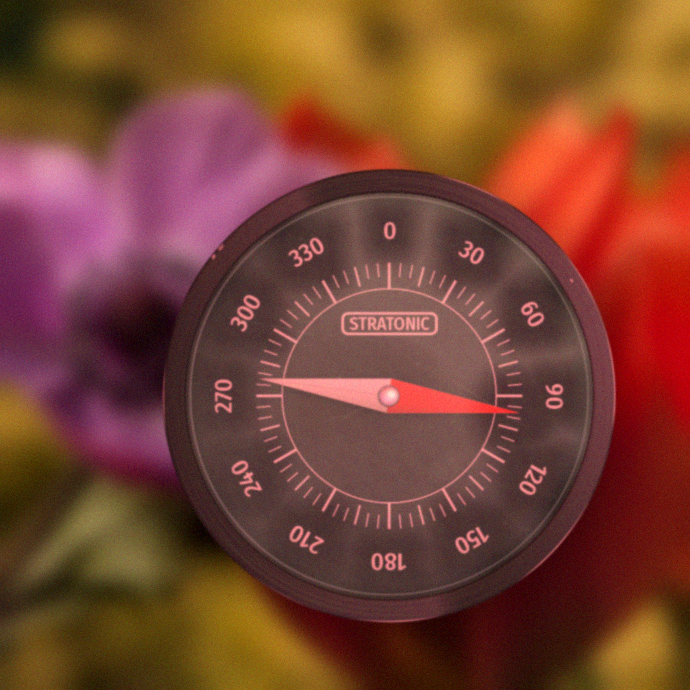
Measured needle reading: 97.5 °
